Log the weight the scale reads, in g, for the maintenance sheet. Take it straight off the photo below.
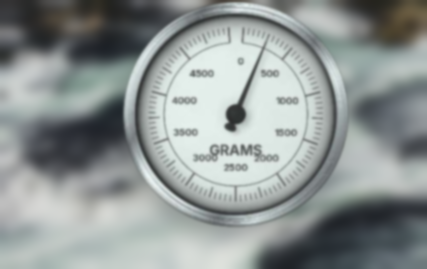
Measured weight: 250 g
